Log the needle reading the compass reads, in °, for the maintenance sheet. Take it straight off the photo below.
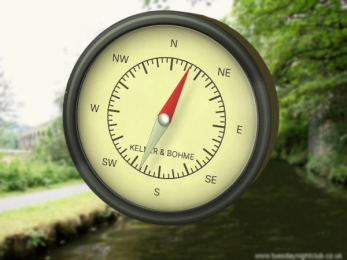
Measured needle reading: 20 °
